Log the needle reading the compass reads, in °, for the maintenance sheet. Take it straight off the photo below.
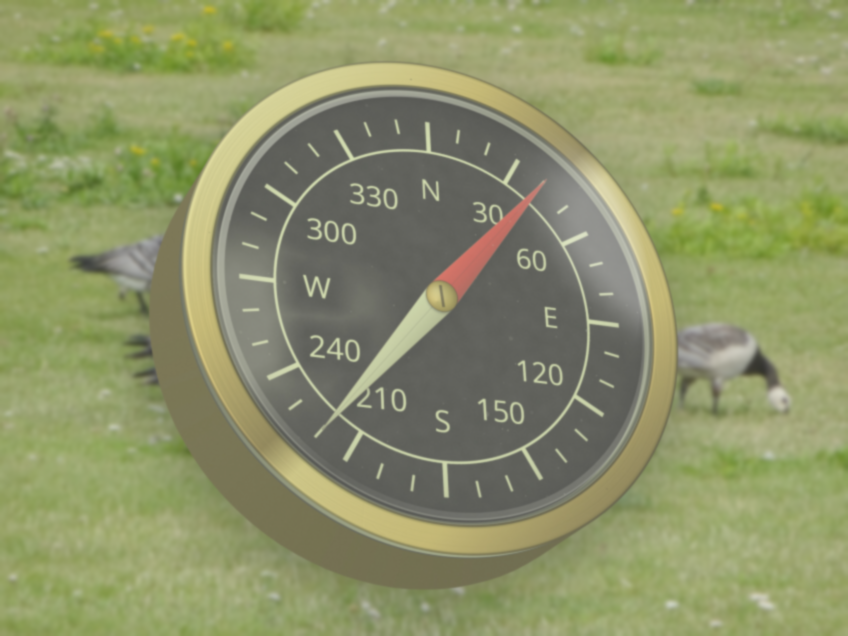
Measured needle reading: 40 °
